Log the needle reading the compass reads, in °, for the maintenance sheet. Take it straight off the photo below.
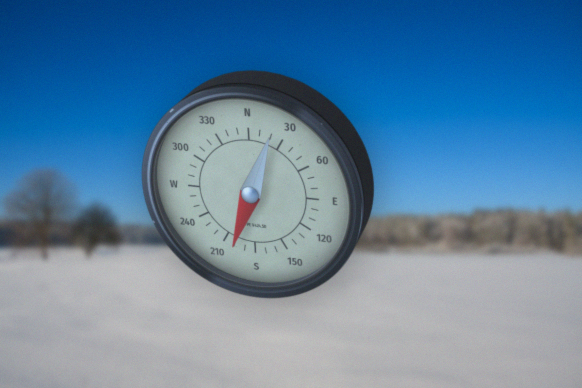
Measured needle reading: 200 °
